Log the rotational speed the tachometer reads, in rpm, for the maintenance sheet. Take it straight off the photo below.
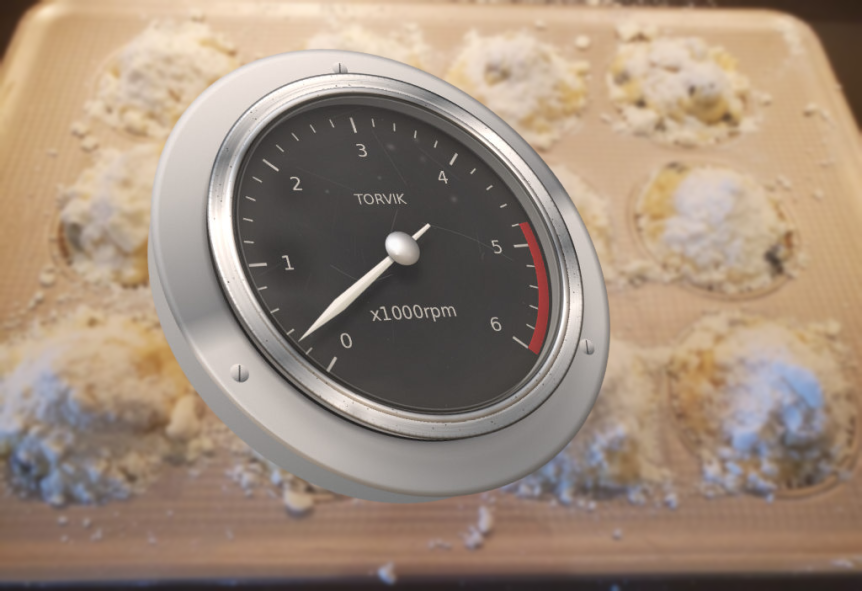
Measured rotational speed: 300 rpm
